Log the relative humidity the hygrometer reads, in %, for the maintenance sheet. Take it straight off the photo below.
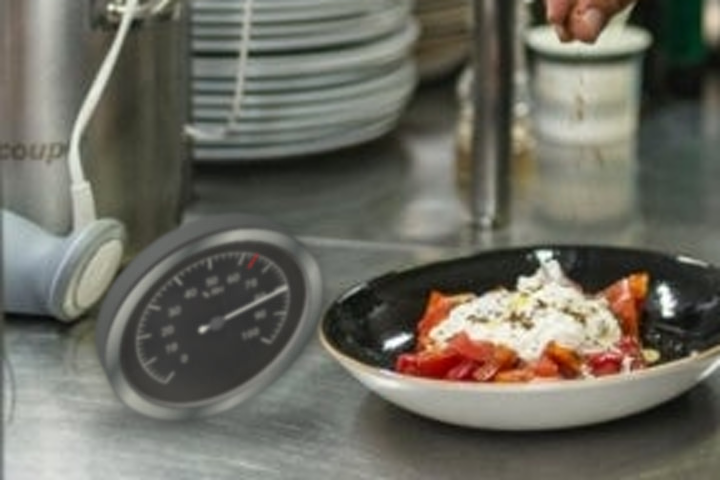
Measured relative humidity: 80 %
